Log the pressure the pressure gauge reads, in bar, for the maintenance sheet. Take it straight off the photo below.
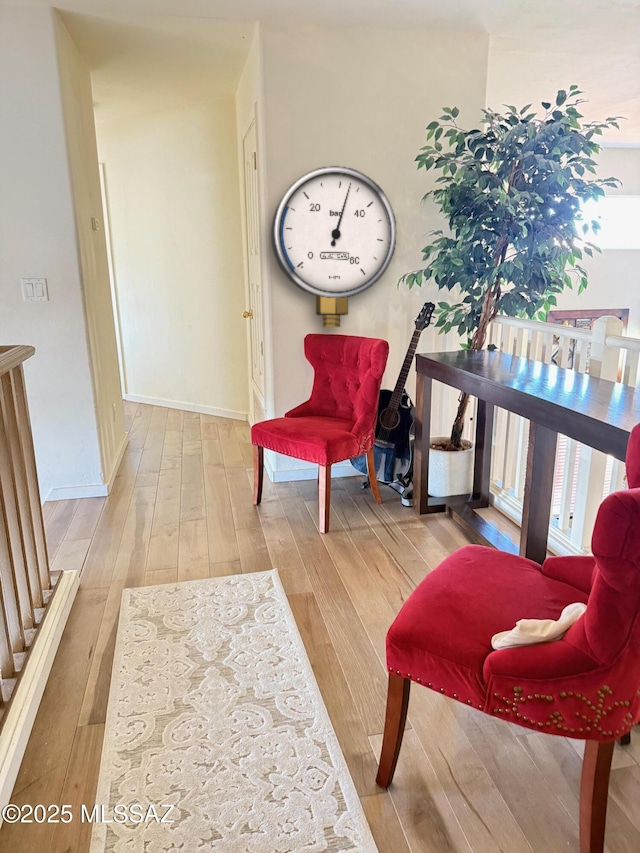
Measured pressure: 32.5 bar
